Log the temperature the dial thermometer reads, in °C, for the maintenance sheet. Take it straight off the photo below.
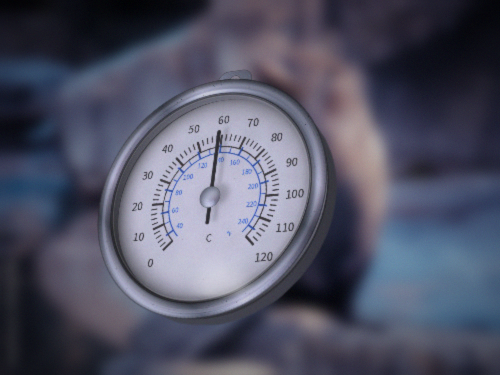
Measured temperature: 60 °C
